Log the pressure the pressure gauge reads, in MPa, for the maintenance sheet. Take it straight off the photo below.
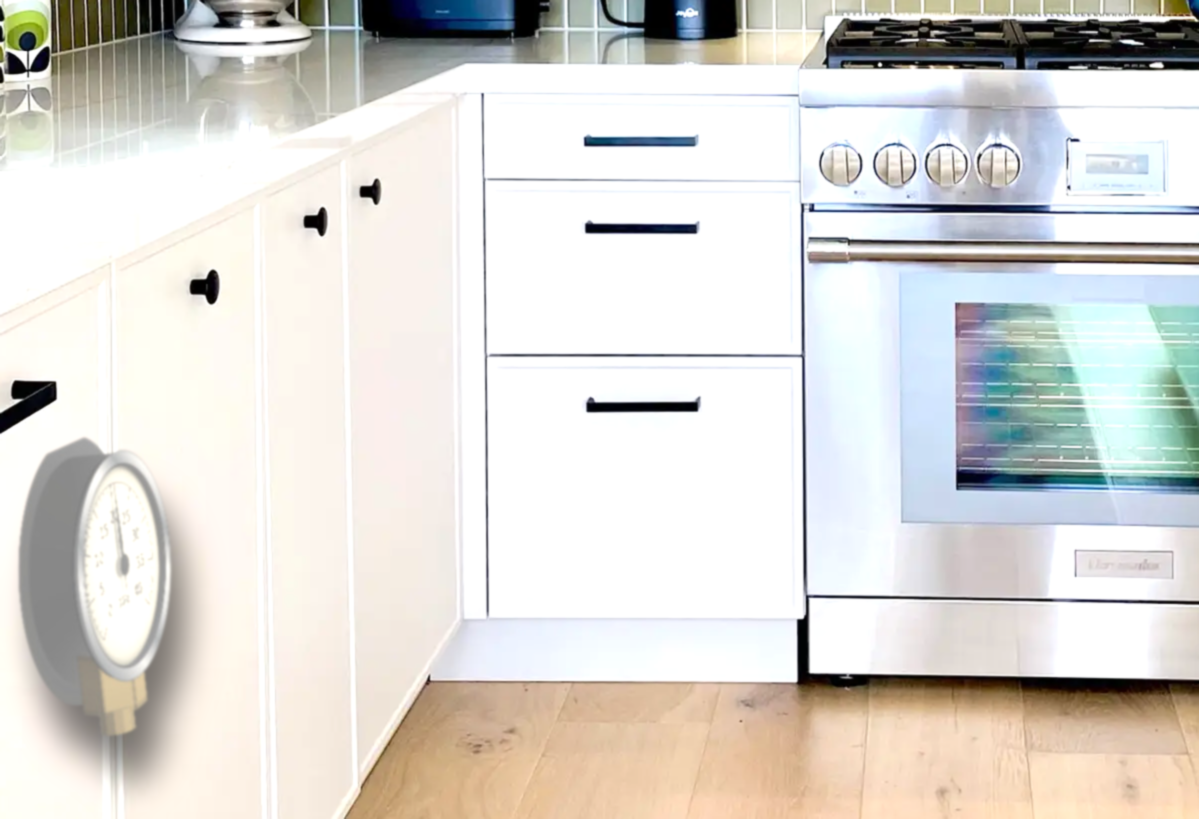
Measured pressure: 20 MPa
